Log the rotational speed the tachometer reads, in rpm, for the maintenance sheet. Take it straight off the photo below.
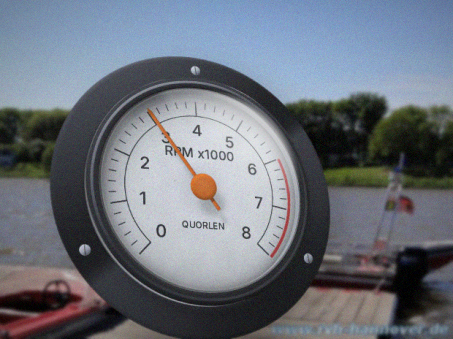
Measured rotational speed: 3000 rpm
